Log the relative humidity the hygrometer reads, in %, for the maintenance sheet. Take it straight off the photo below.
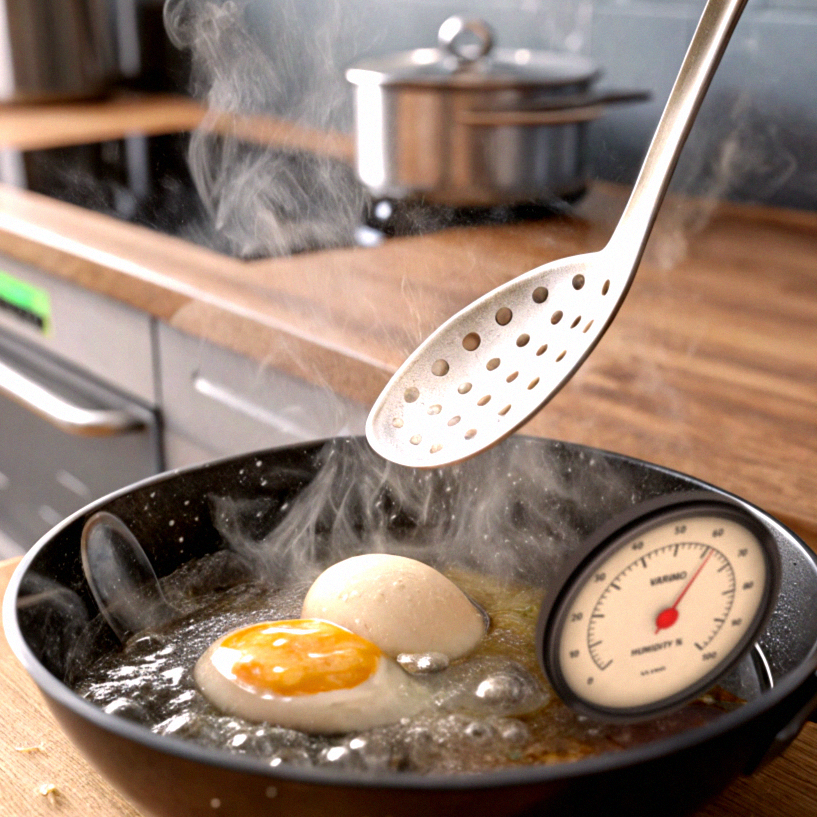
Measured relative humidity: 60 %
